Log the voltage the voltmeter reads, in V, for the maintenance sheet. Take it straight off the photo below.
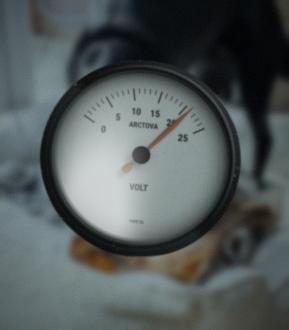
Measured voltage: 21 V
